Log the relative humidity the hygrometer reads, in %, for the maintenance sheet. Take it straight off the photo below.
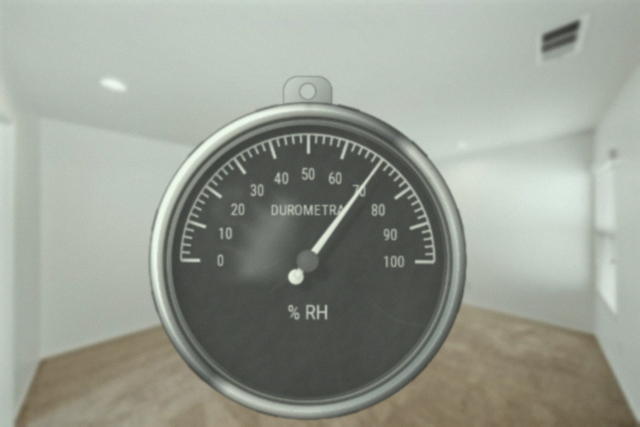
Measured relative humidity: 70 %
